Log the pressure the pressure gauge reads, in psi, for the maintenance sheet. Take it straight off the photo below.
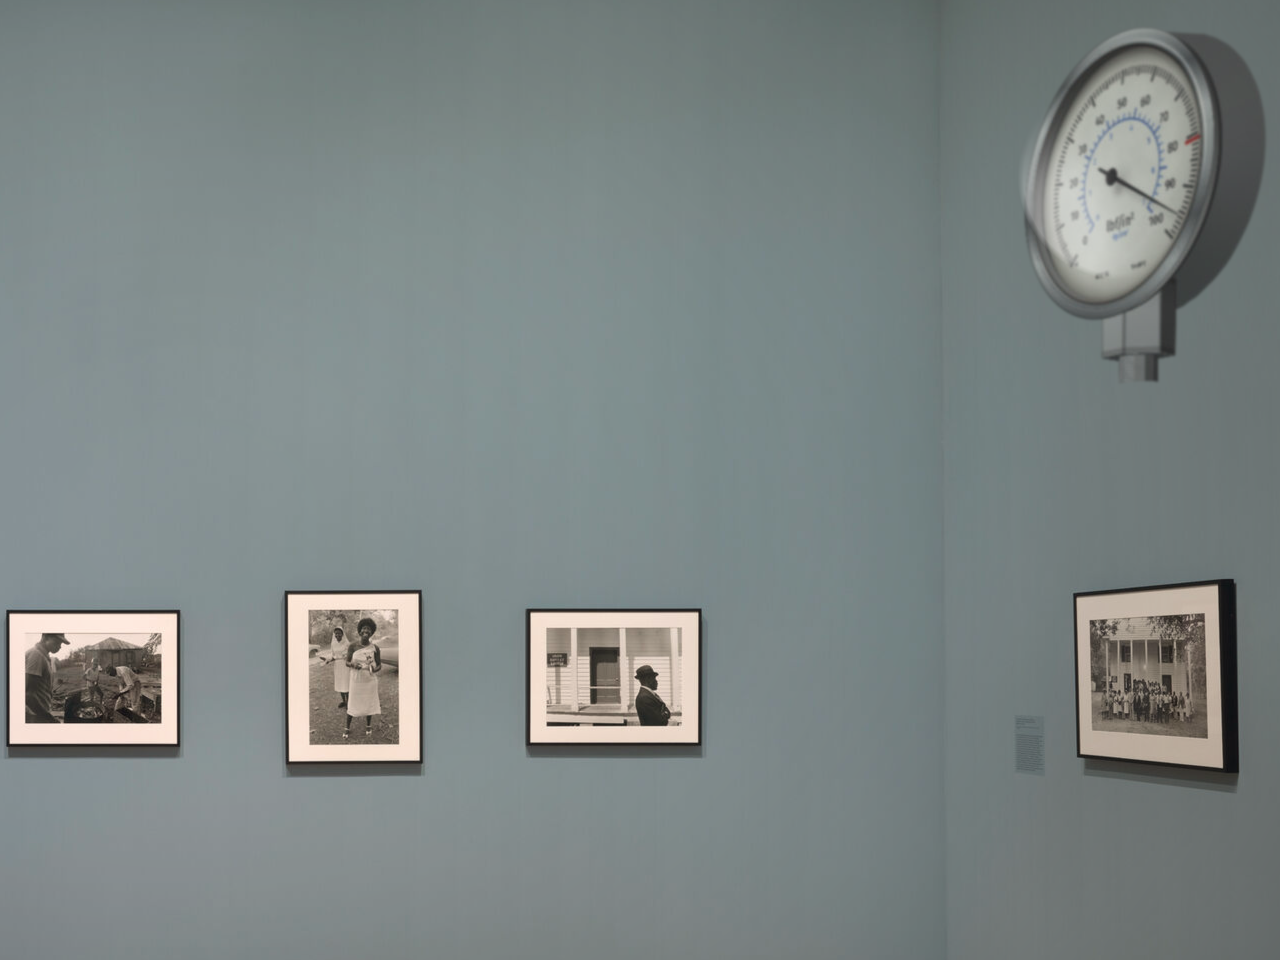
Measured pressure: 95 psi
